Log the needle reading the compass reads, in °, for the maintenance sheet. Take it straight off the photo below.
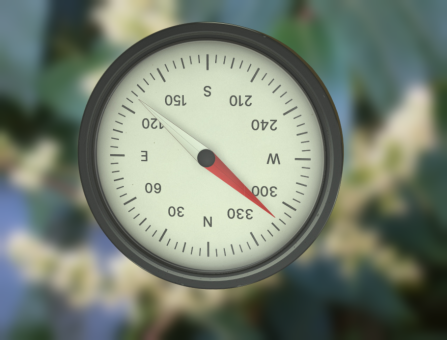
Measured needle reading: 310 °
